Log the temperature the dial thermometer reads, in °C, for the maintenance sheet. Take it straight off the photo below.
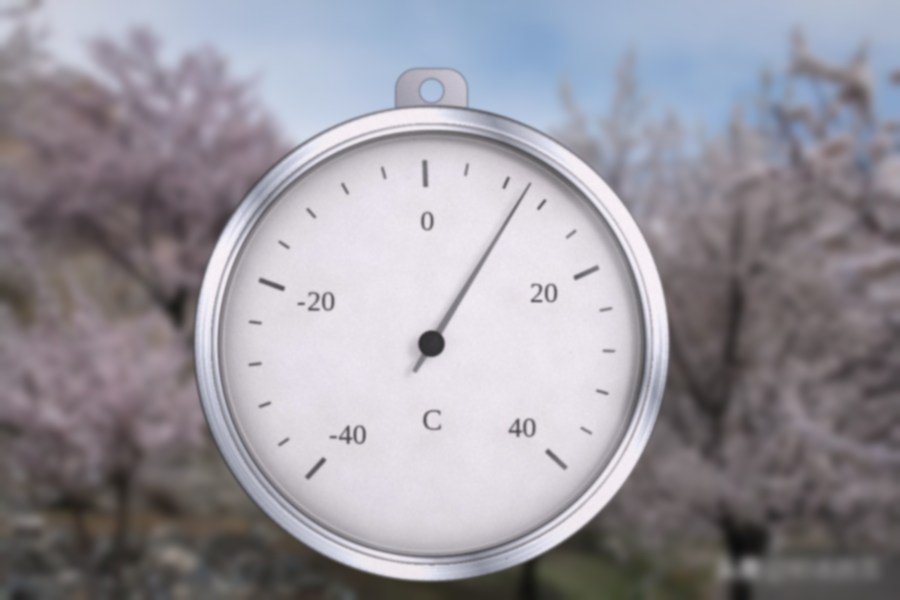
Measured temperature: 10 °C
